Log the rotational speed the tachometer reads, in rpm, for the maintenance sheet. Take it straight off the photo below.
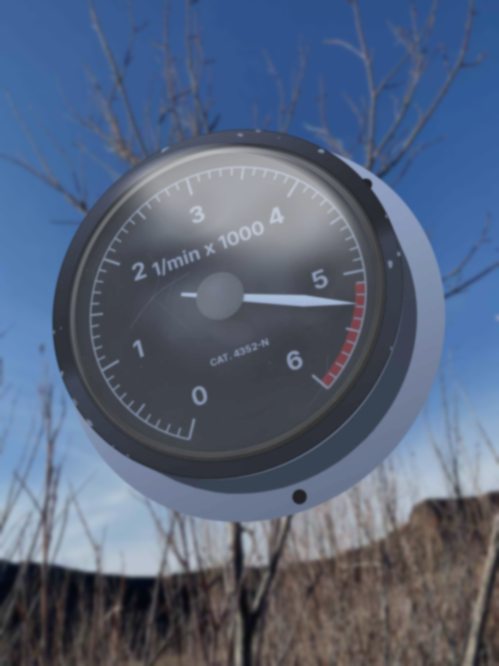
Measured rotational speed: 5300 rpm
